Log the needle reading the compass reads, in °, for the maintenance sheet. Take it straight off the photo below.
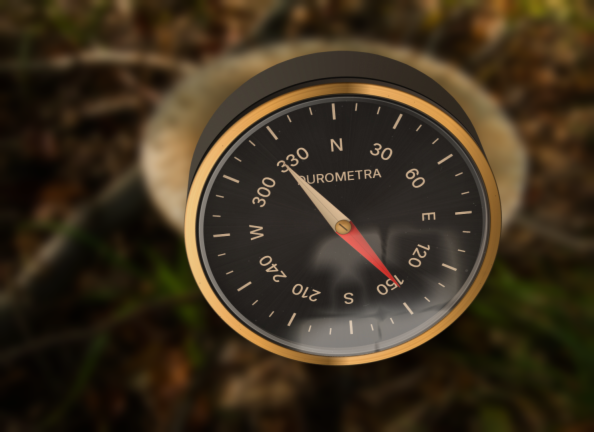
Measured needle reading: 145 °
